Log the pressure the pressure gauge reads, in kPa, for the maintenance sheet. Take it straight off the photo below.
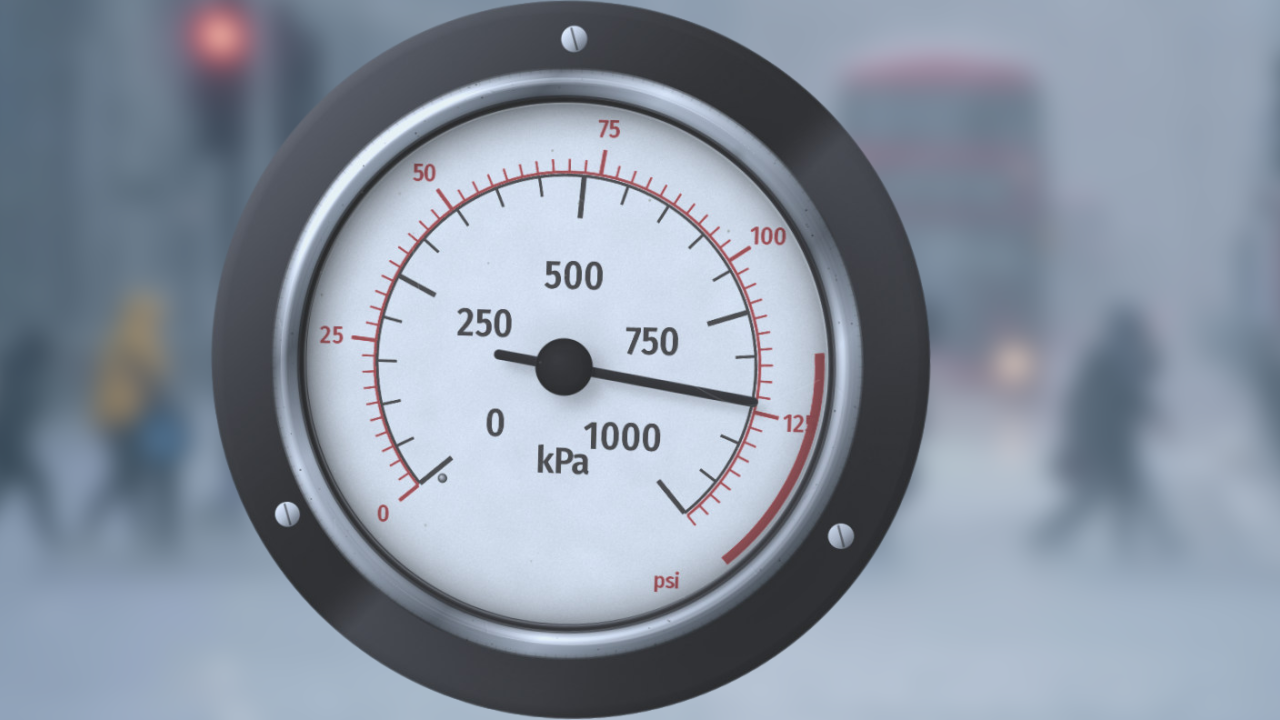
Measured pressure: 850 kPa
